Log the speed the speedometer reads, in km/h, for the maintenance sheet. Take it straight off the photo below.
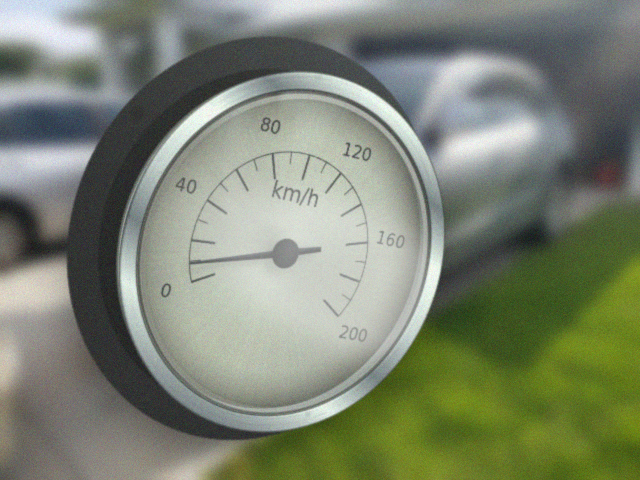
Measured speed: 10 km/h
